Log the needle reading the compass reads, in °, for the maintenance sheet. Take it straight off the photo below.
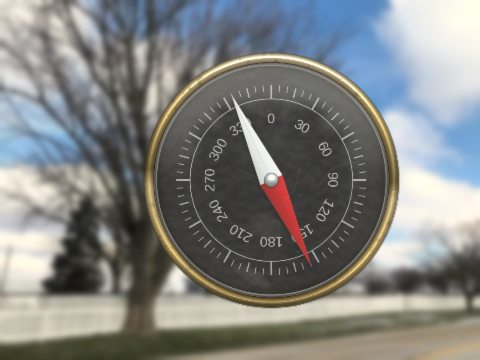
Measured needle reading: 155 °
